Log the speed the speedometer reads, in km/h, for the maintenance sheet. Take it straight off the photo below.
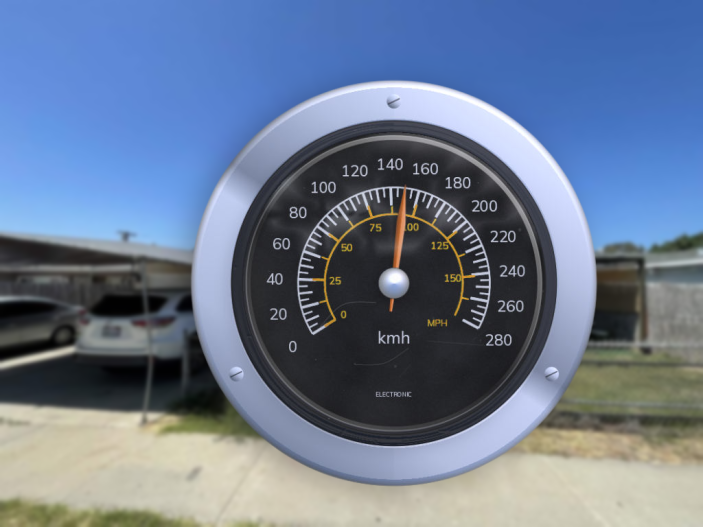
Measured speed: 150 km/h
